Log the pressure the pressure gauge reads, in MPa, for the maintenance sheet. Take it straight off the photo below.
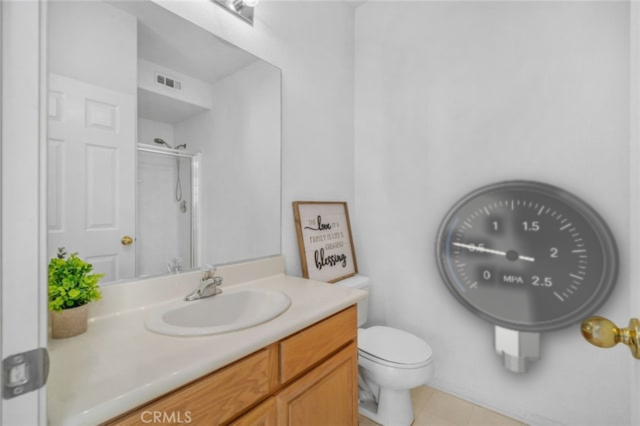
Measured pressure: 0.5 MPa
